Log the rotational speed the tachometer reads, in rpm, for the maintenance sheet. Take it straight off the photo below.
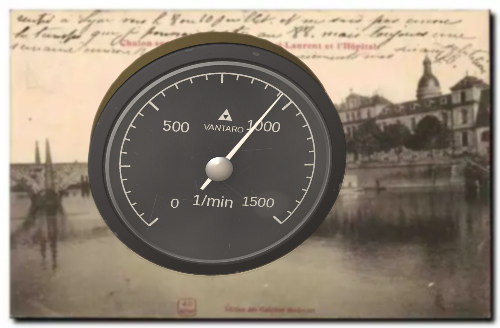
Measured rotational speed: 950 rpm
